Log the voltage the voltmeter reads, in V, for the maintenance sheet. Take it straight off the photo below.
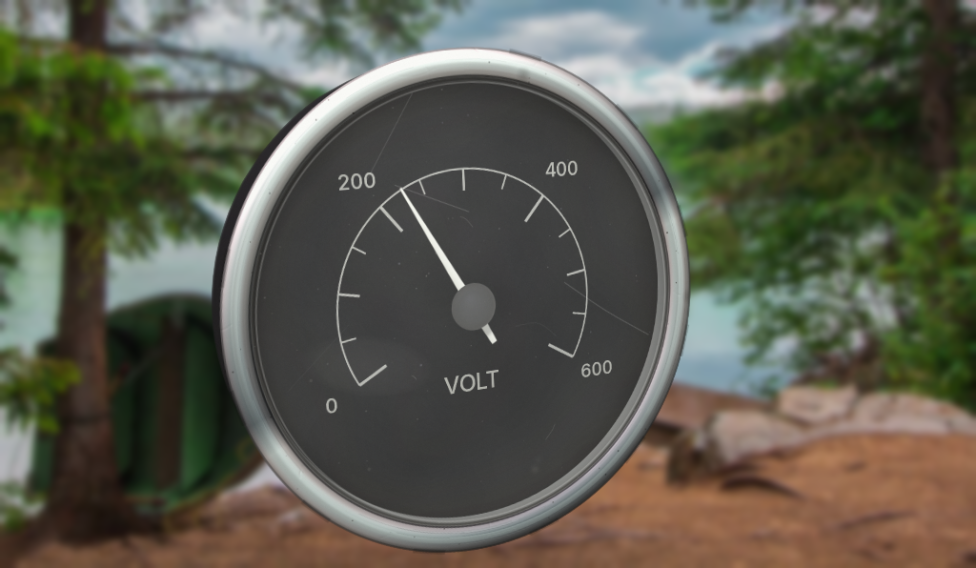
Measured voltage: 225 V
